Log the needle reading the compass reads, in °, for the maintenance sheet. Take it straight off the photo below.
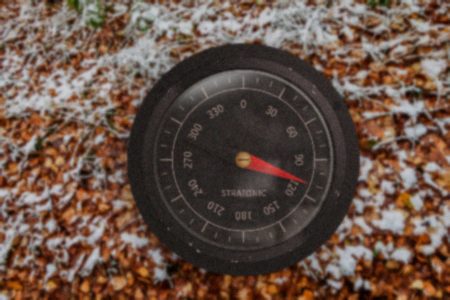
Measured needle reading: 110 °
